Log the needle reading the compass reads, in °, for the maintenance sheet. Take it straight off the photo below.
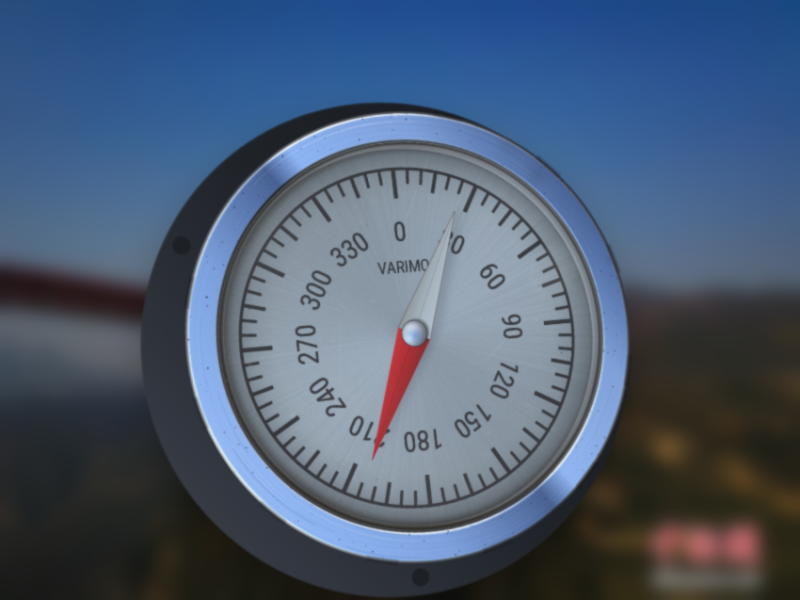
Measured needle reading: 205 °
